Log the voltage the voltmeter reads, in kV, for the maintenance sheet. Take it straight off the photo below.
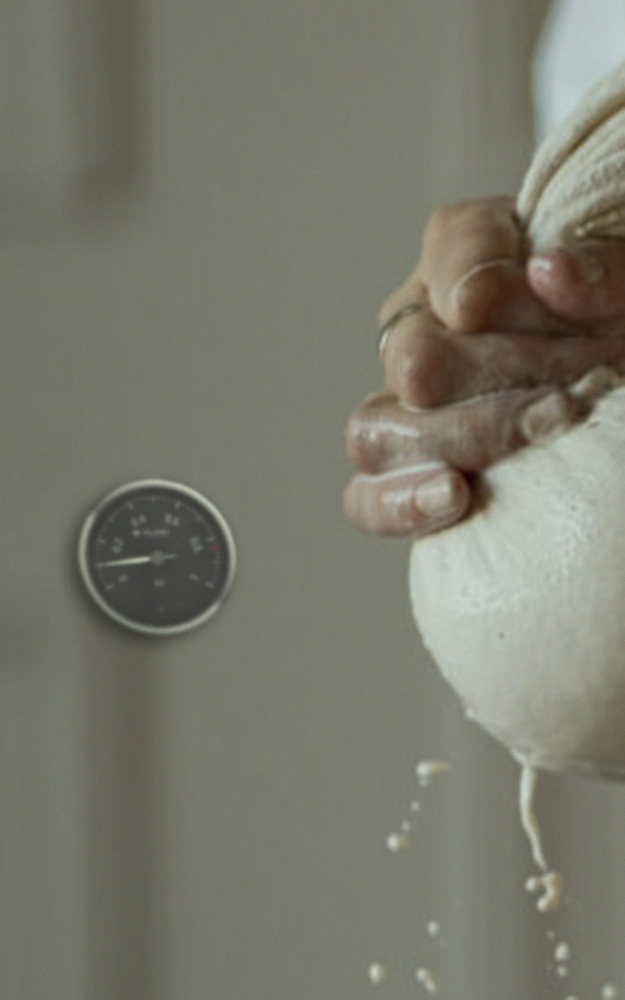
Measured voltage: 0.1 kV
